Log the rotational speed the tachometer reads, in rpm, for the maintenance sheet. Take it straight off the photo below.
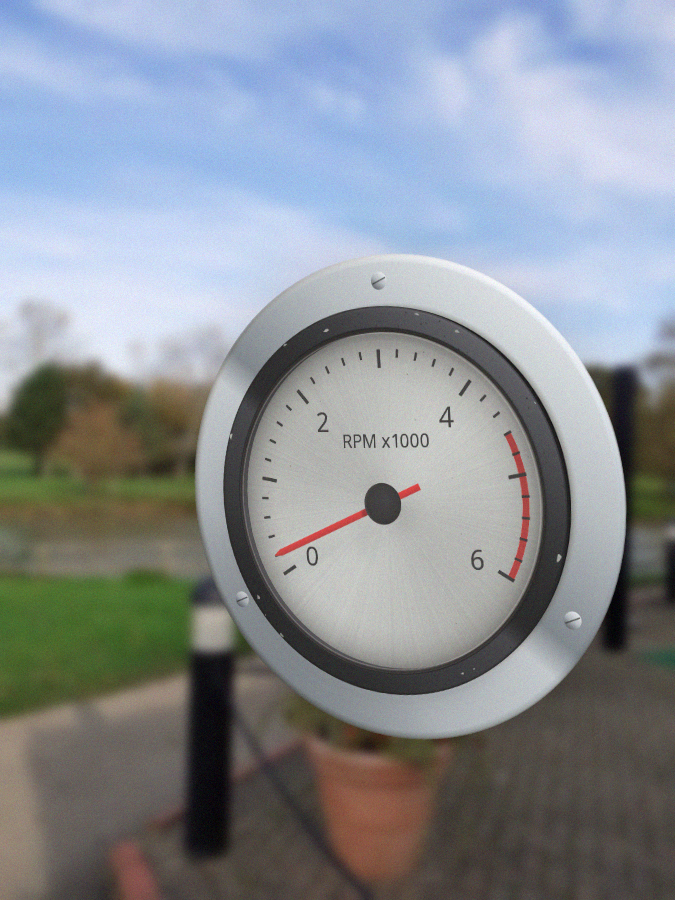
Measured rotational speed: 200 rpm
